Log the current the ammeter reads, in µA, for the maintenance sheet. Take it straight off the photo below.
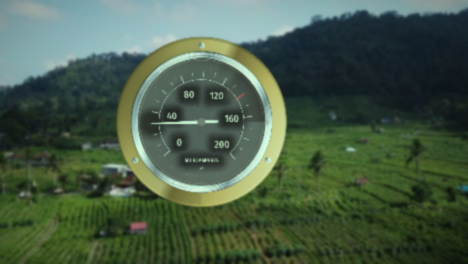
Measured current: 30 µA
